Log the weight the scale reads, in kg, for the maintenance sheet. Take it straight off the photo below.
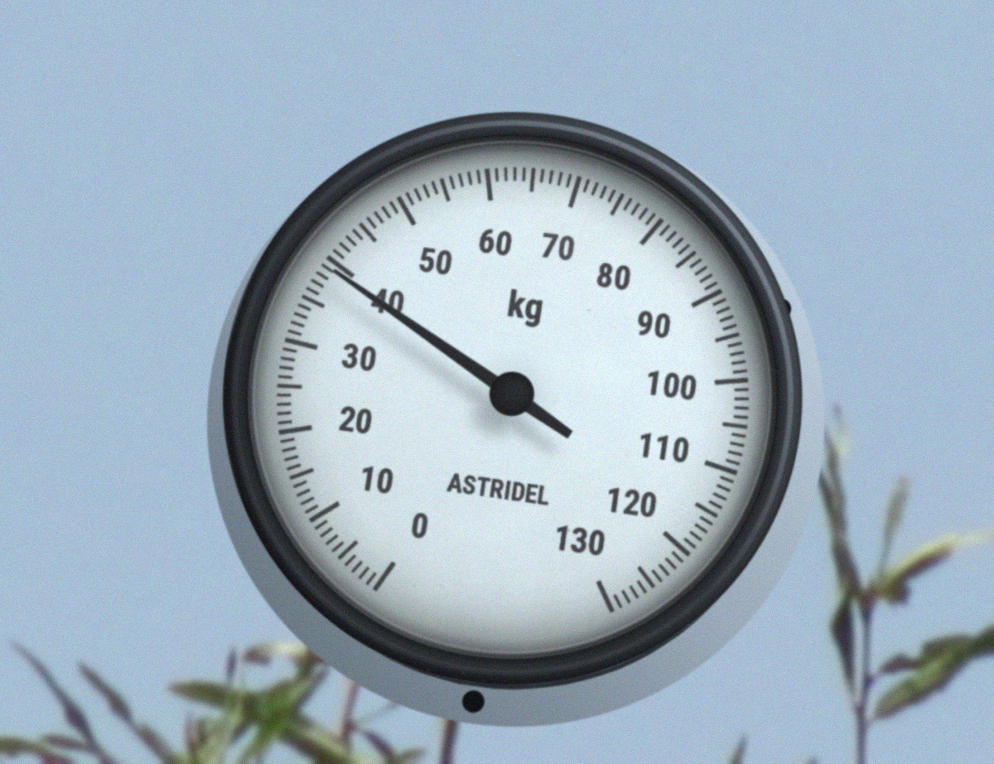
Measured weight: 39 kg
